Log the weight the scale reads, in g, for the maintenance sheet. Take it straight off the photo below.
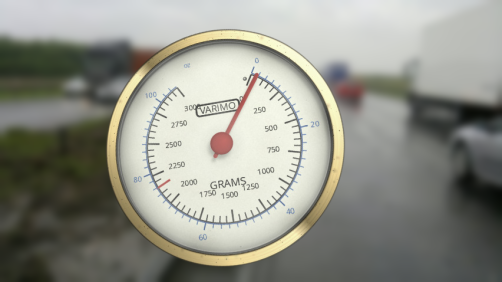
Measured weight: 50 g
